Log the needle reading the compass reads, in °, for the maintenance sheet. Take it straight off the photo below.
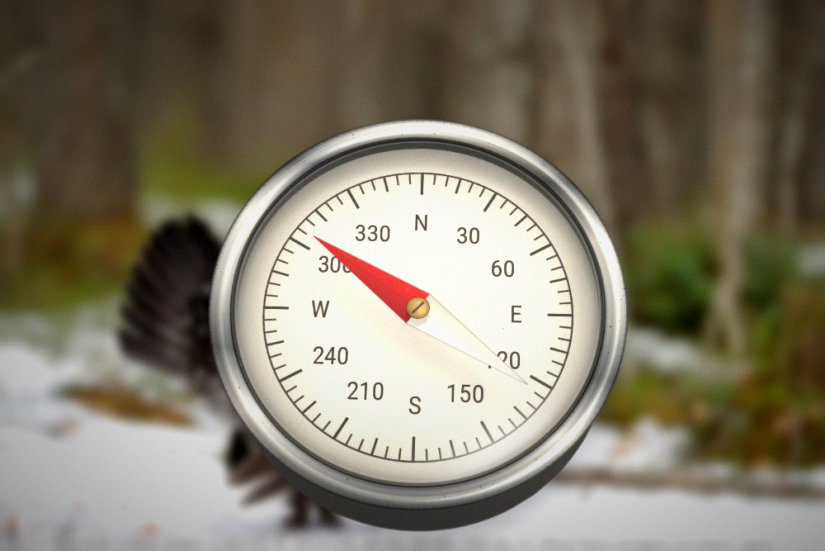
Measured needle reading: 305 °
